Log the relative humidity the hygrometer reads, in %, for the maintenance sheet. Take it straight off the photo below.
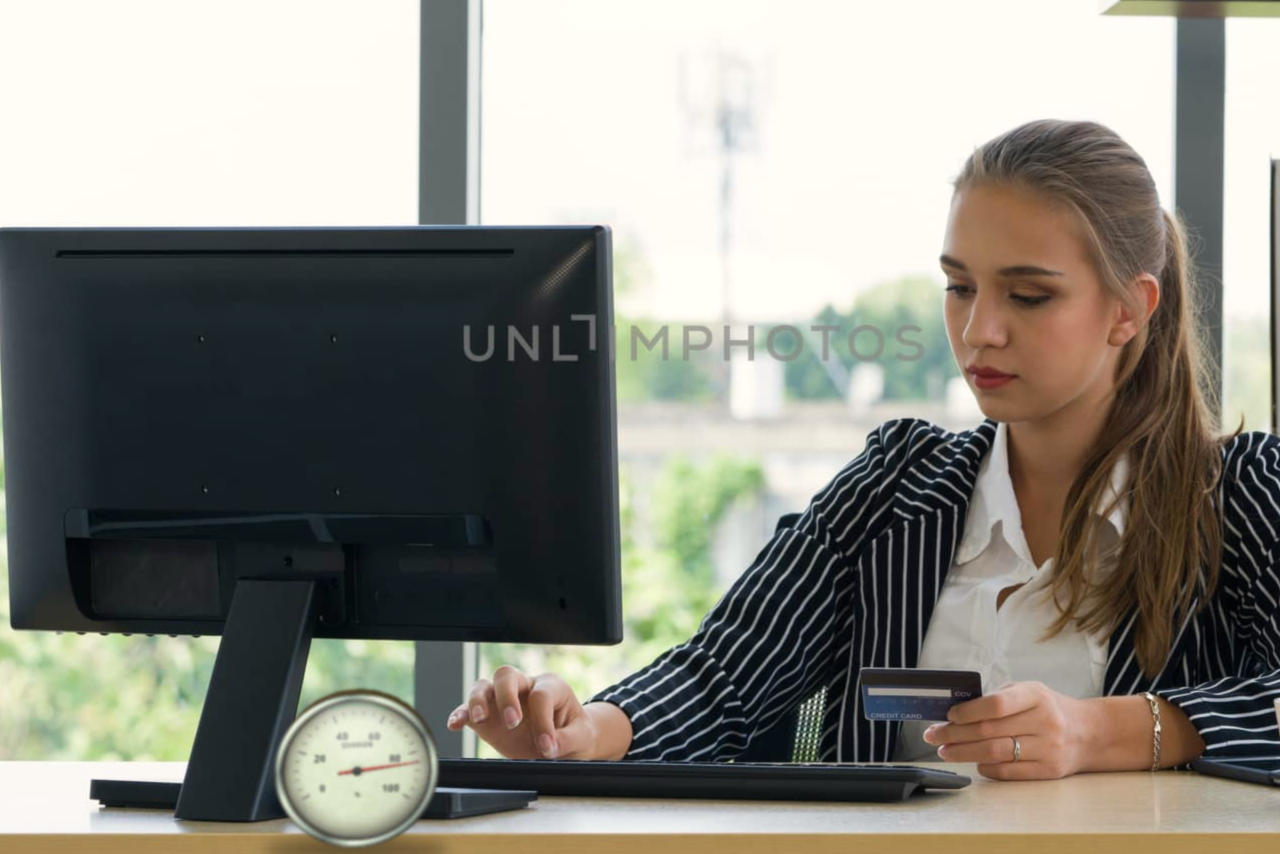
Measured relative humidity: 84 %
